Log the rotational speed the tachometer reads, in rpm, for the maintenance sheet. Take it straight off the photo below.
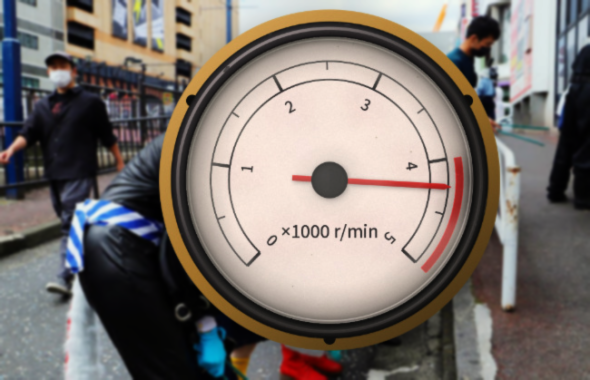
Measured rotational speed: 4250 rpm
